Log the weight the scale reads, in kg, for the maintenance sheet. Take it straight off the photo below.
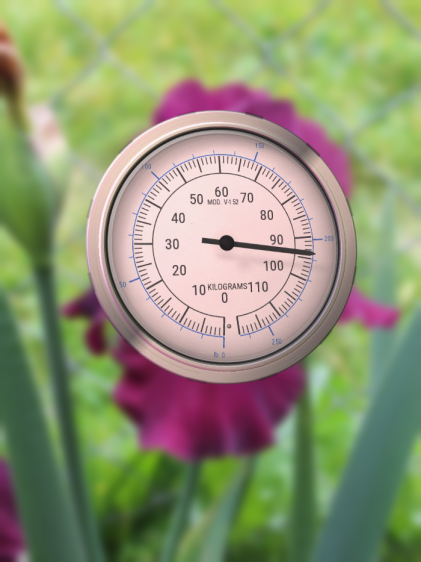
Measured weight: 94 kg
